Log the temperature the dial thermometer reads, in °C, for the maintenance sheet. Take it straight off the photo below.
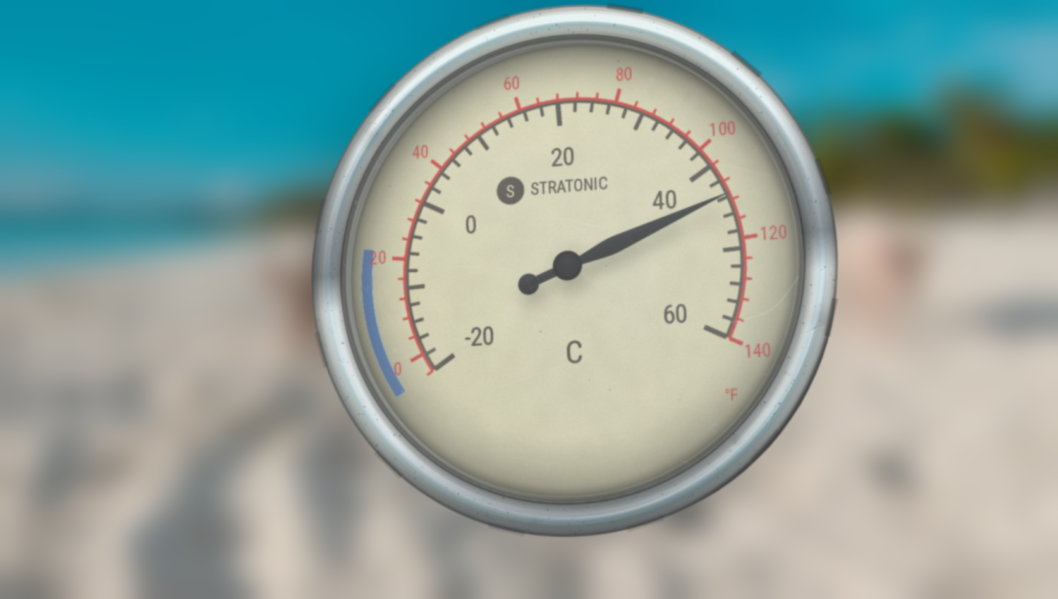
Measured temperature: 44 °C
